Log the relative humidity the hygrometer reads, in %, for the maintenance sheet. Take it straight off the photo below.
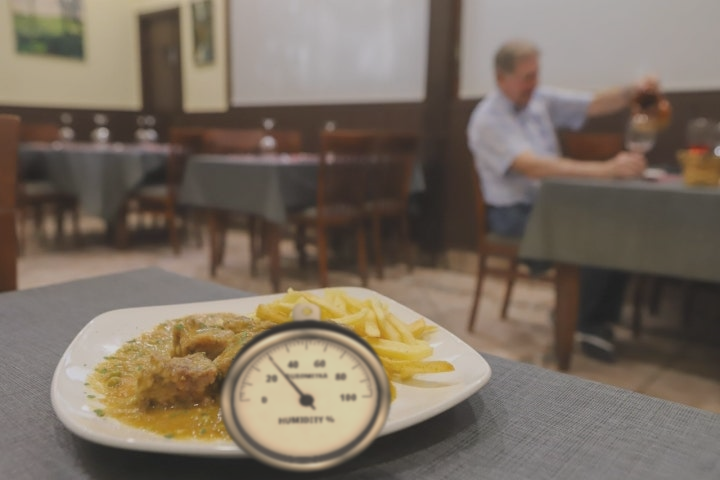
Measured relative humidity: 30 %
